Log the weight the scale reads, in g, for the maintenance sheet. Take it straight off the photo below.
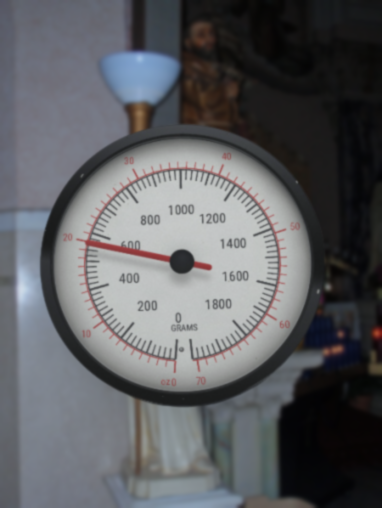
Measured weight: 560 g
